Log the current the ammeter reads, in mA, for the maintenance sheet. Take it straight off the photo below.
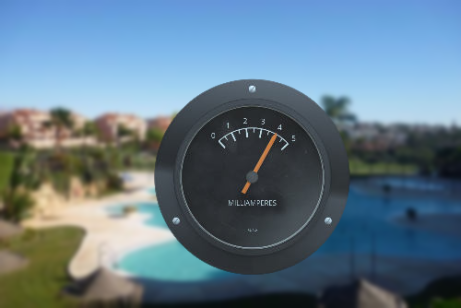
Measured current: 4 mA
